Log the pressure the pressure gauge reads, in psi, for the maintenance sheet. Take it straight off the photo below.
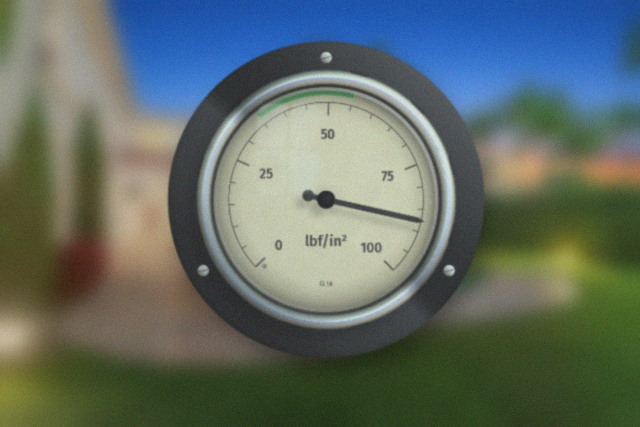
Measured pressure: 87.5 psi
